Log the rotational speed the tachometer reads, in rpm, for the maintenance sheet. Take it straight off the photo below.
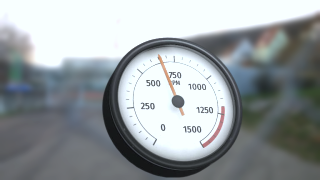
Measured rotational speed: 650 rpm
